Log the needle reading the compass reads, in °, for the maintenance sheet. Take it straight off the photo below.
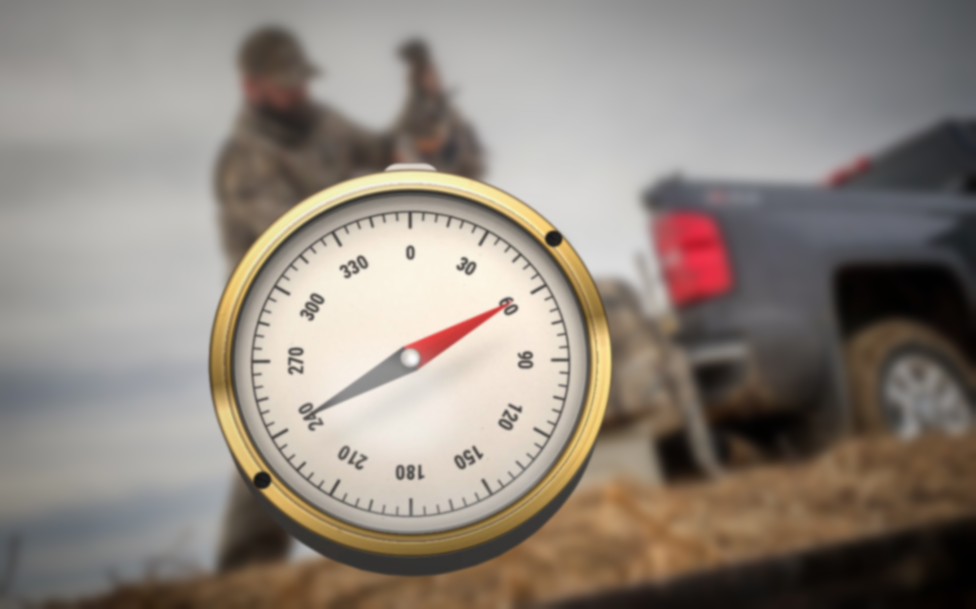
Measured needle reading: 60 °
